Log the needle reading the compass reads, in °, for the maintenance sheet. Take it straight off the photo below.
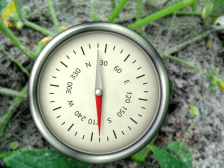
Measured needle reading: 200 °
